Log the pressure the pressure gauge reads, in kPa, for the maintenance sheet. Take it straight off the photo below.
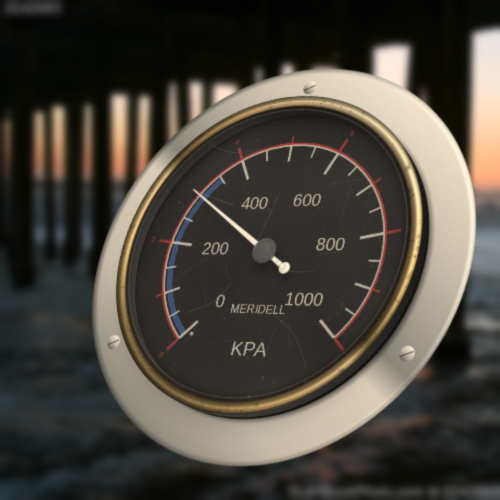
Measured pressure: 300 kPa
